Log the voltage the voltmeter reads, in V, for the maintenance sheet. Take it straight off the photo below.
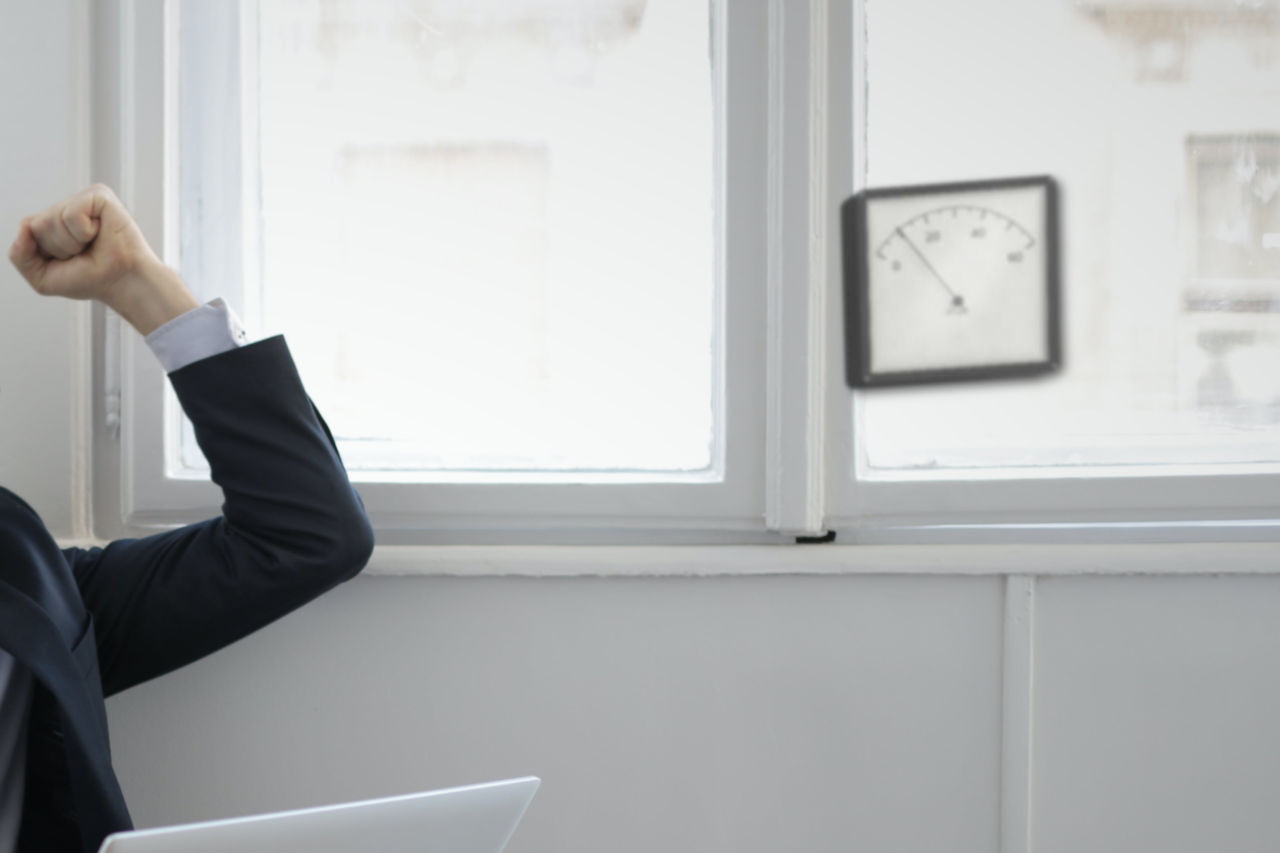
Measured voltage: 10 V
